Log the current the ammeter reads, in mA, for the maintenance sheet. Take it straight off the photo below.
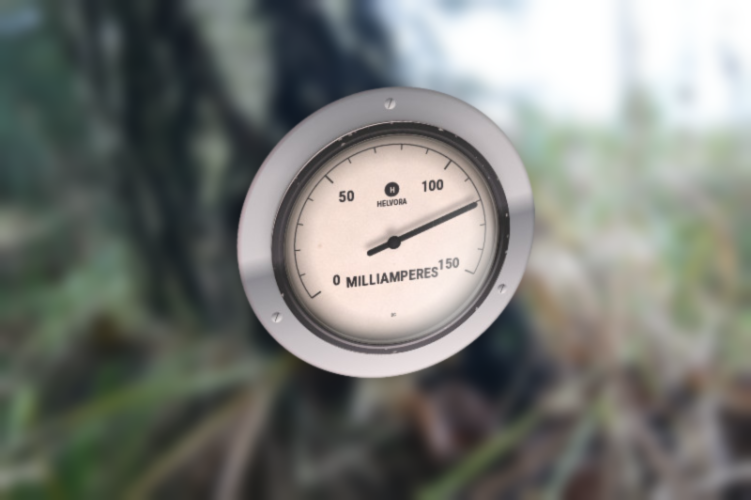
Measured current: 120 mA
